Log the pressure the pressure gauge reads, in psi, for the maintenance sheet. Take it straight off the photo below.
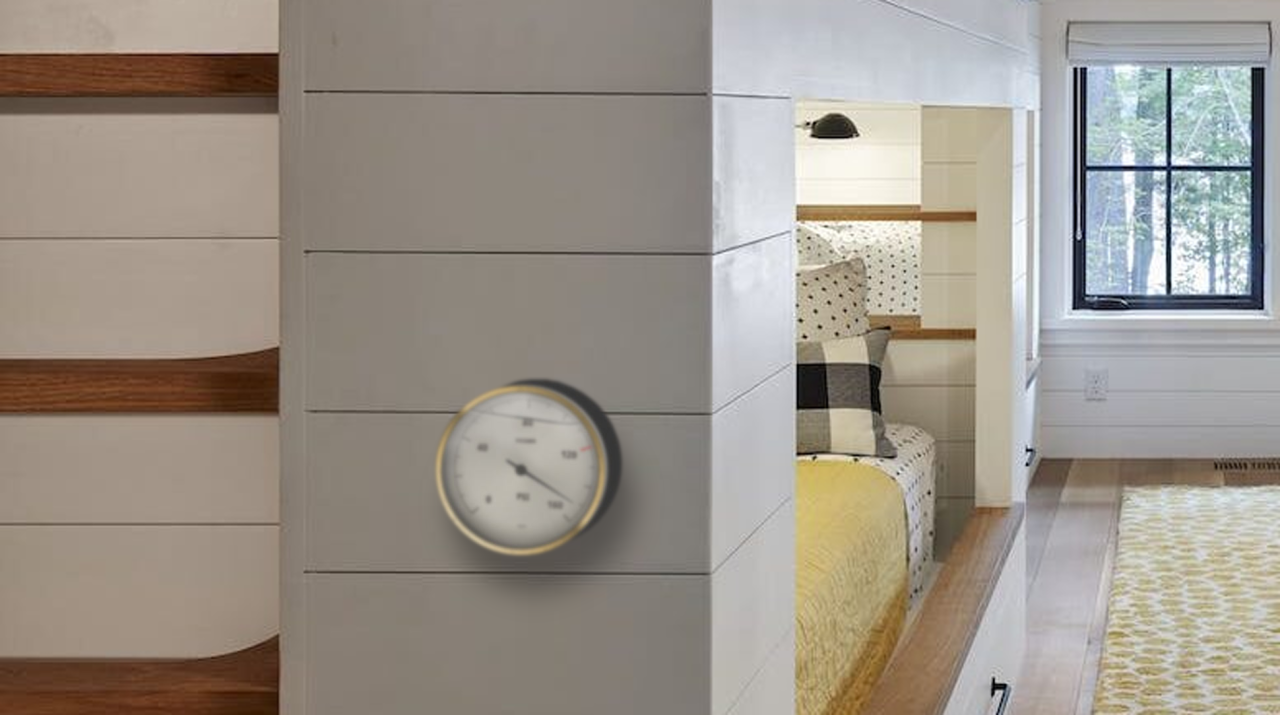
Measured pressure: 150 psi
